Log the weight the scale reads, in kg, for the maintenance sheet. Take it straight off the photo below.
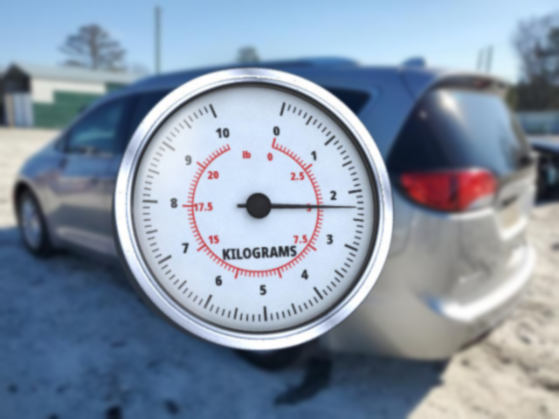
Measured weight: 2.3 kg
